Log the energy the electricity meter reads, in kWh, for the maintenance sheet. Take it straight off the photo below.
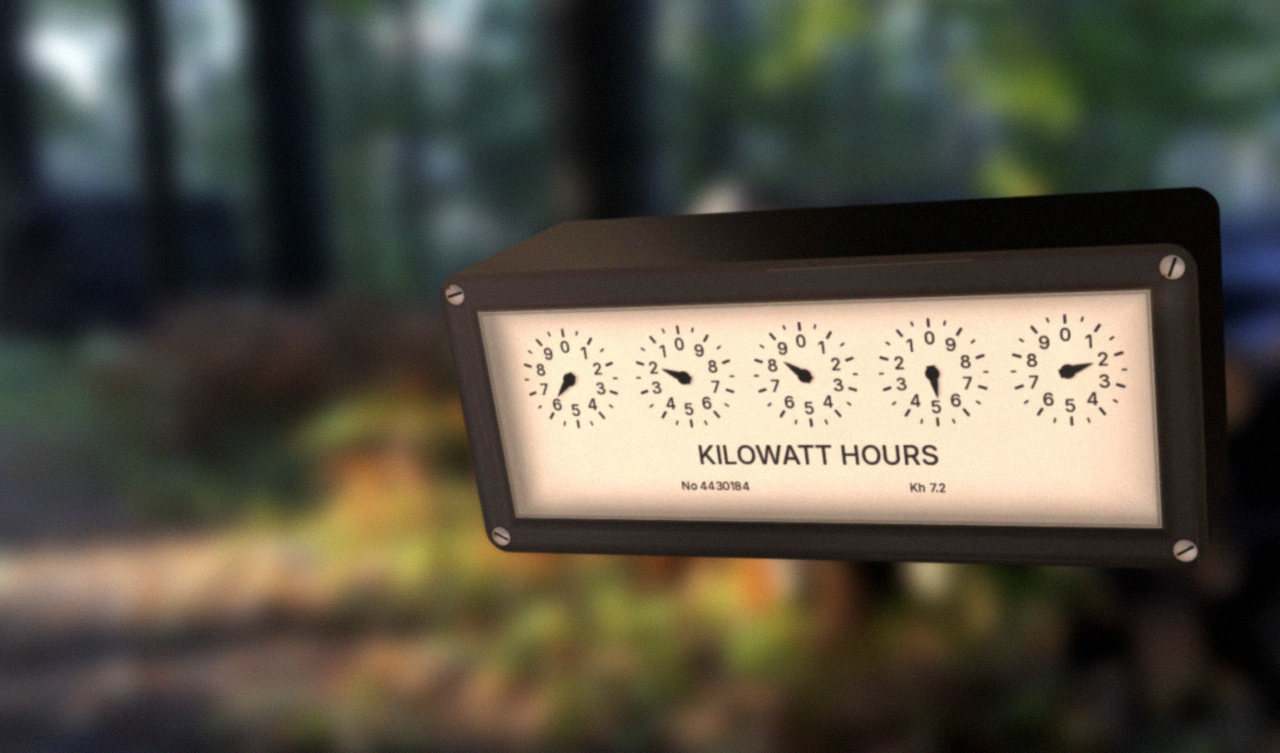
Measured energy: 61852 kWh
